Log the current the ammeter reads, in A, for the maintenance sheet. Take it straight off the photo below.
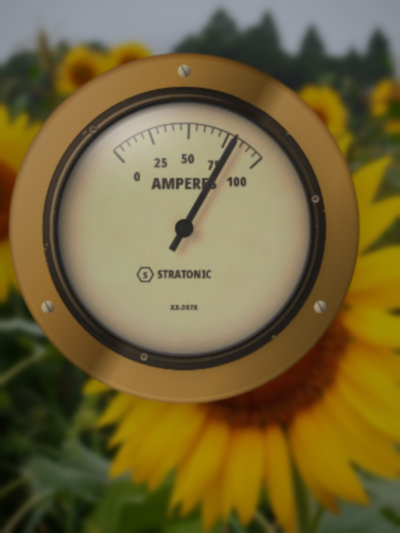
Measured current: 80 A
